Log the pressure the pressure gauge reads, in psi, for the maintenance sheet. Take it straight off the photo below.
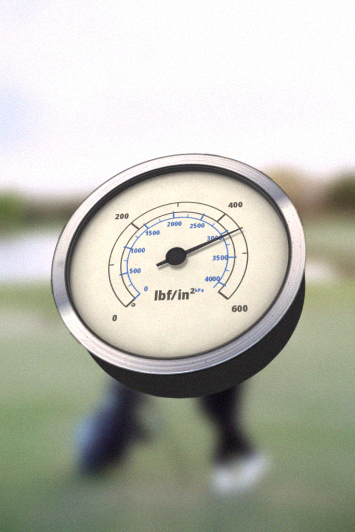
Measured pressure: 450 psi
